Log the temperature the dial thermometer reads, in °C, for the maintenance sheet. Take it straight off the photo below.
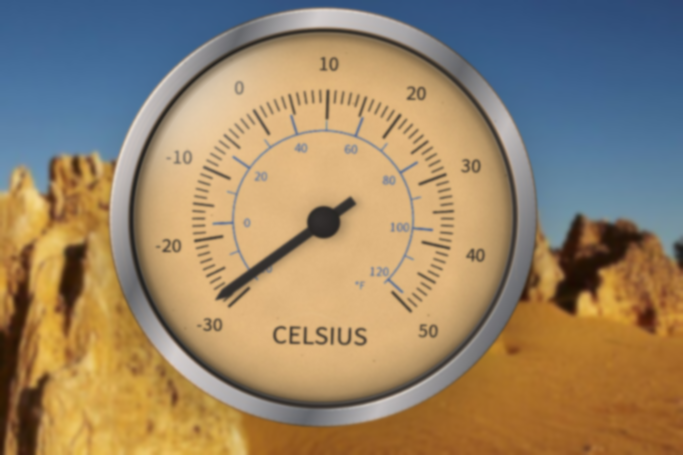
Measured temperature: -28 °C
